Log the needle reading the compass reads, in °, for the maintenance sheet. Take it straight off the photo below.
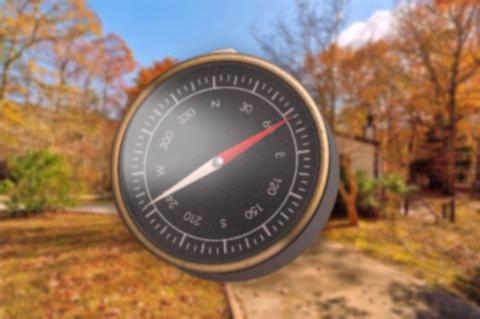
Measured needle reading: 65 °
